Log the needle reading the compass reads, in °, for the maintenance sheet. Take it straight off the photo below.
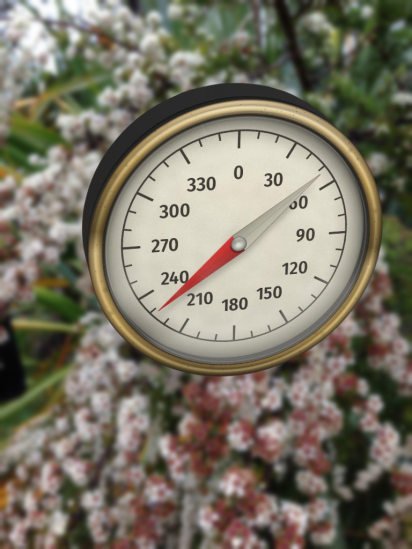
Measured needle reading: 230 °
